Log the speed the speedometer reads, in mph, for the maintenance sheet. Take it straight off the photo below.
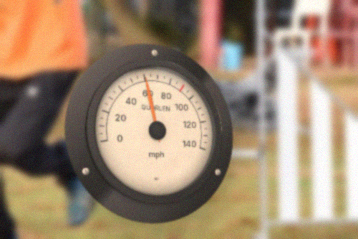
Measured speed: 60 mph
